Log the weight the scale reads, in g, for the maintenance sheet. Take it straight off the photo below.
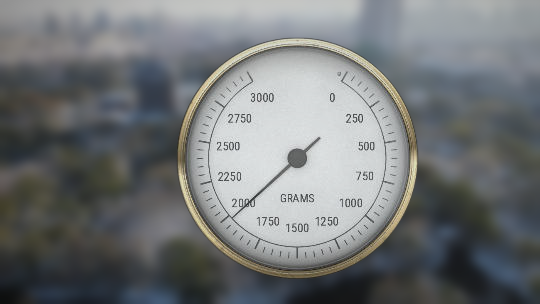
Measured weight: 1975 g
